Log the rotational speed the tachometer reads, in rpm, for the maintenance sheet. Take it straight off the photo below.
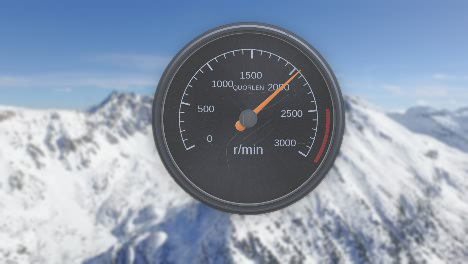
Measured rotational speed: 2050 rpm
